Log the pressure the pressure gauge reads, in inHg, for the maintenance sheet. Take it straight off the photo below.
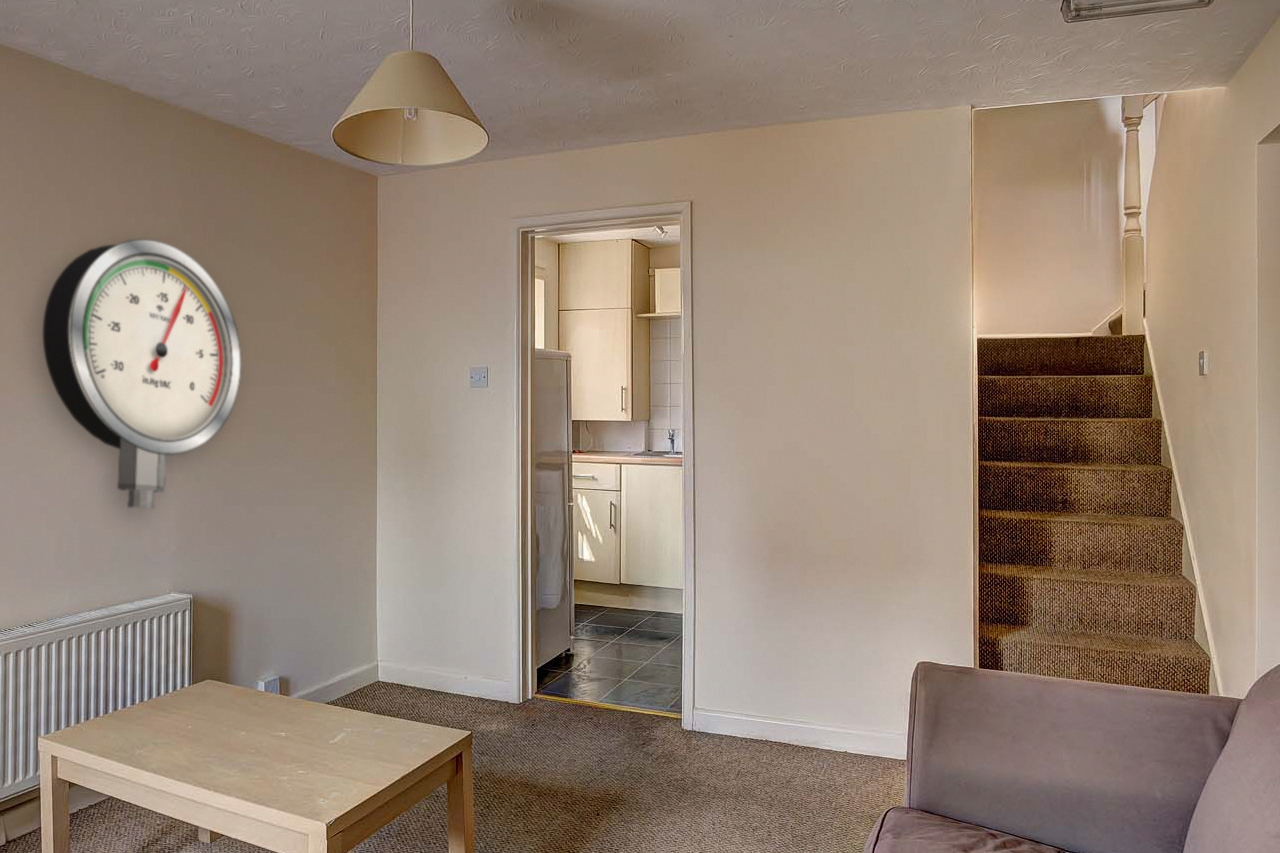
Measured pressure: -12.5 inHg
